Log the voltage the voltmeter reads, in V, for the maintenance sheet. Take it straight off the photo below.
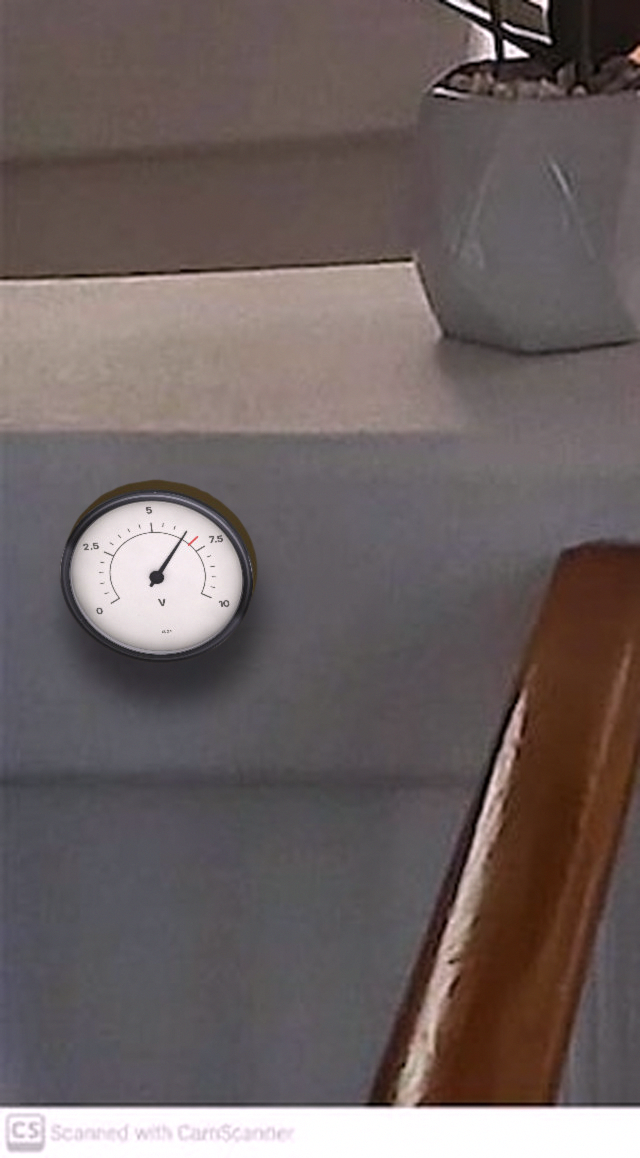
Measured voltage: 6.5 V
